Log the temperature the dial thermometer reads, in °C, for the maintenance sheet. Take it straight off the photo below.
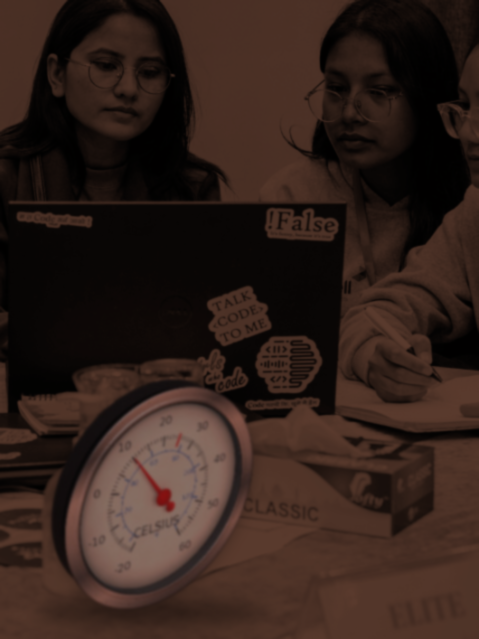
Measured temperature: 10 °C
